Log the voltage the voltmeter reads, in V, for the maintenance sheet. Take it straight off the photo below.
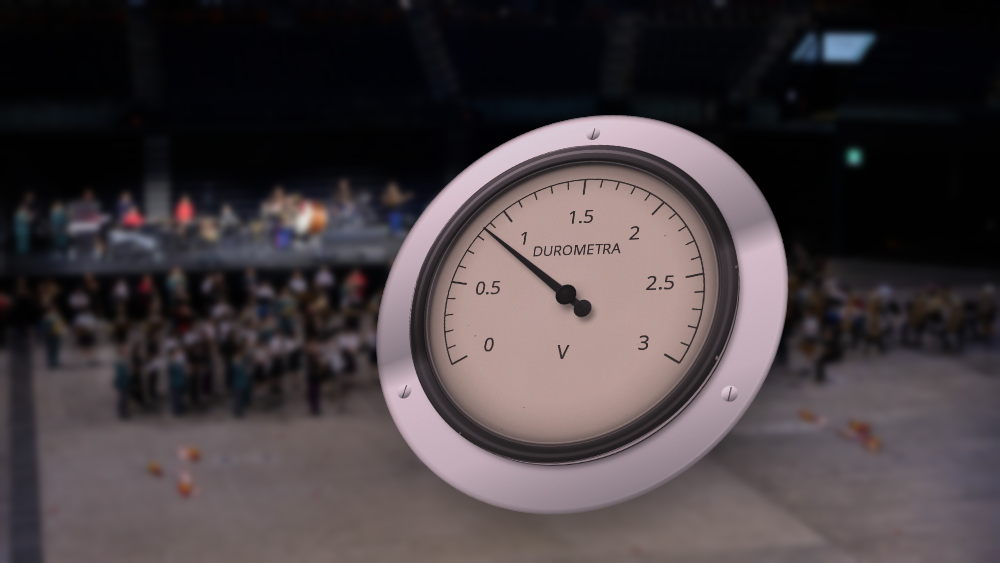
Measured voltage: 0.85 V
